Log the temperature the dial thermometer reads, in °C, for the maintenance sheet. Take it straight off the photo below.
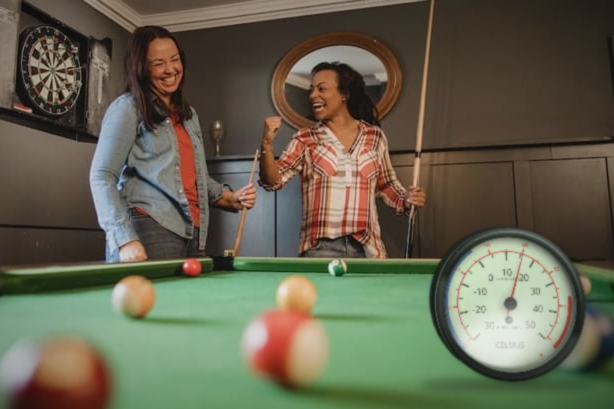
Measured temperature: 15 °C
